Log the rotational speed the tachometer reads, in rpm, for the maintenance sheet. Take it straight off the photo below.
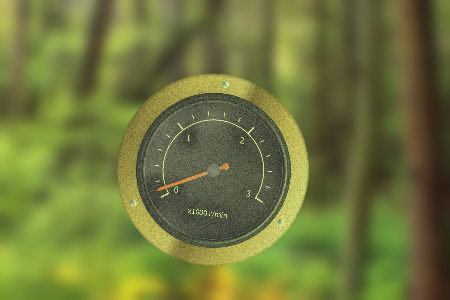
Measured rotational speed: 100 rpm
